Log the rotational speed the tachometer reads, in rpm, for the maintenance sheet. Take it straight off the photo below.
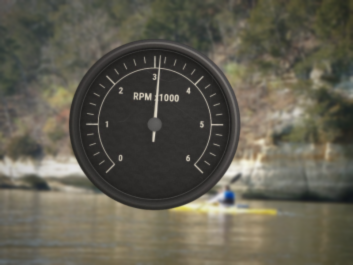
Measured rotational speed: 3100 rpm
